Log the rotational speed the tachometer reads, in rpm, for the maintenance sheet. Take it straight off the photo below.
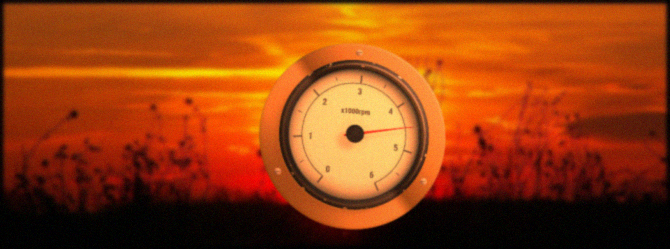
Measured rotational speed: 4500 rpm
